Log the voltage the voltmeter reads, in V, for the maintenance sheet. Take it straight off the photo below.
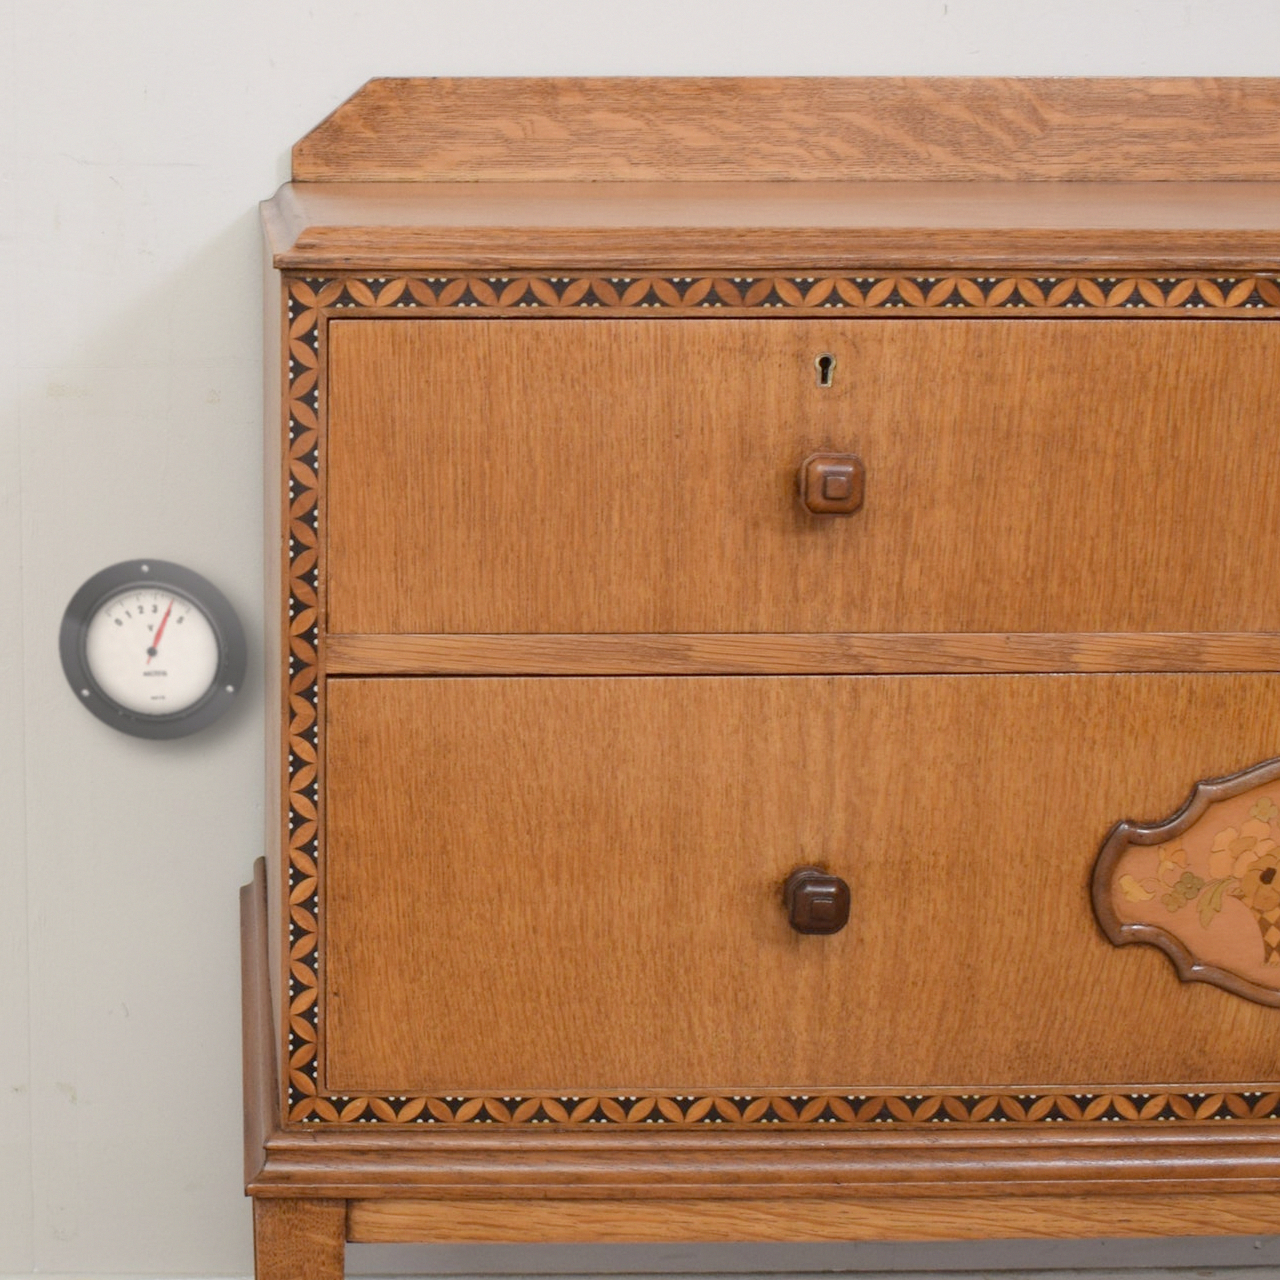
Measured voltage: 4 V
